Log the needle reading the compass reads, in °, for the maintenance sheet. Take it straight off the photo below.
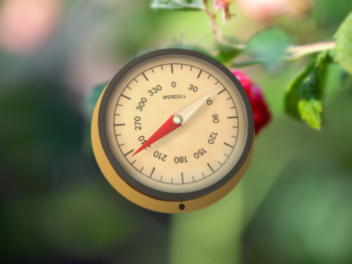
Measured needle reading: 235 °
